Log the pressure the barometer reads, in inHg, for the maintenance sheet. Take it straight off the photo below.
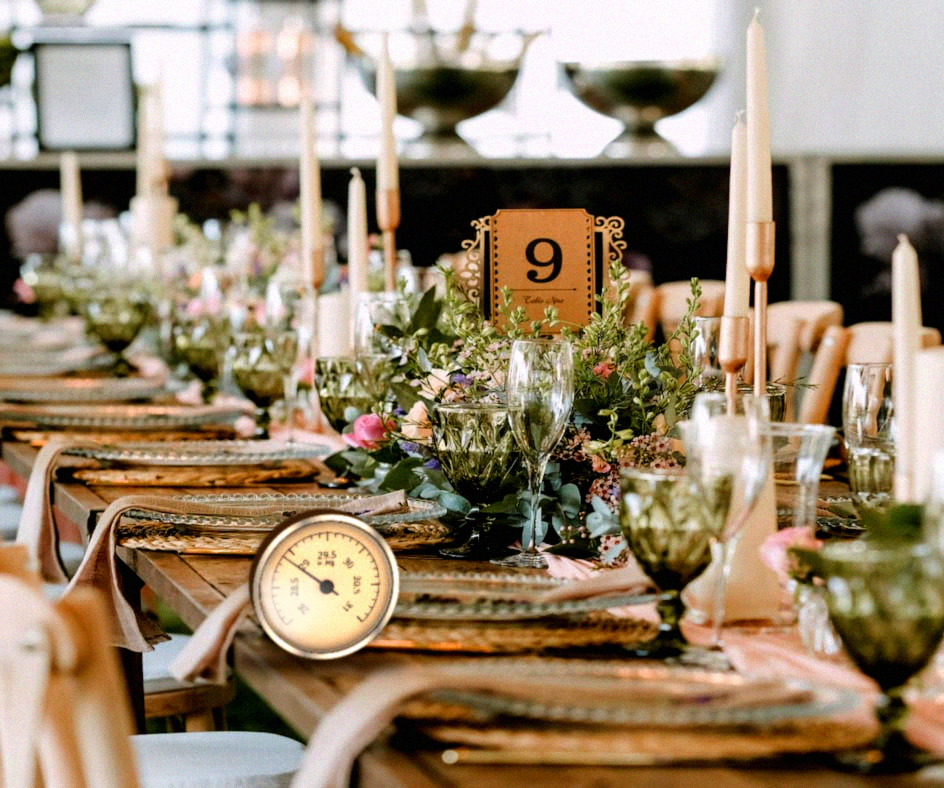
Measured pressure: 28.9 inHg
